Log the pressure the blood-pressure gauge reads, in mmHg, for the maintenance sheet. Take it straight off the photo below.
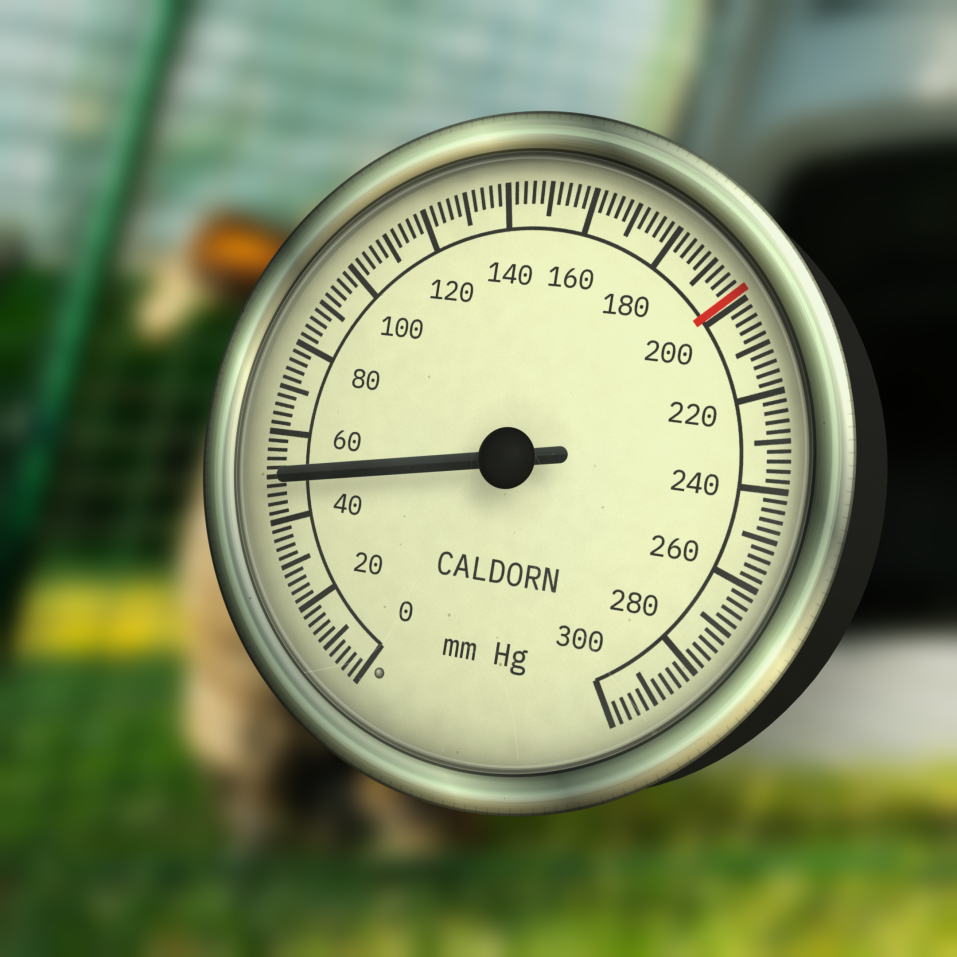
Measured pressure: 50 mmHg
